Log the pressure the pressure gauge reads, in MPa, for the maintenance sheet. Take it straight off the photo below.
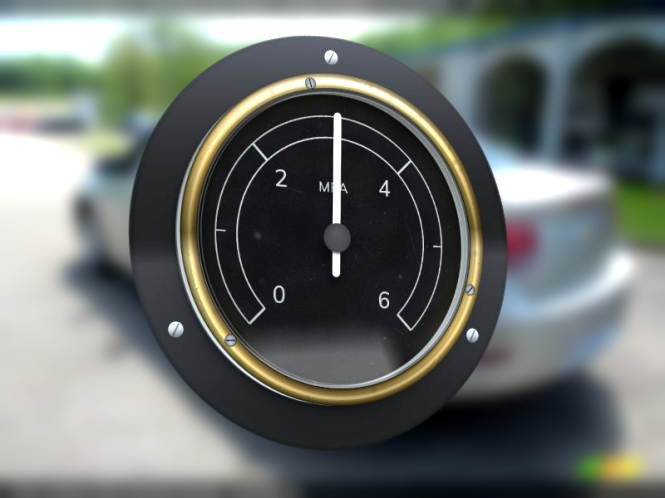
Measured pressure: 3 MPa
